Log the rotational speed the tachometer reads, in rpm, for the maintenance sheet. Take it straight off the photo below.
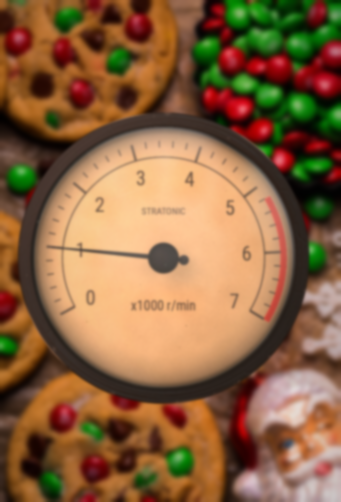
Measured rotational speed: 1000 rpm
